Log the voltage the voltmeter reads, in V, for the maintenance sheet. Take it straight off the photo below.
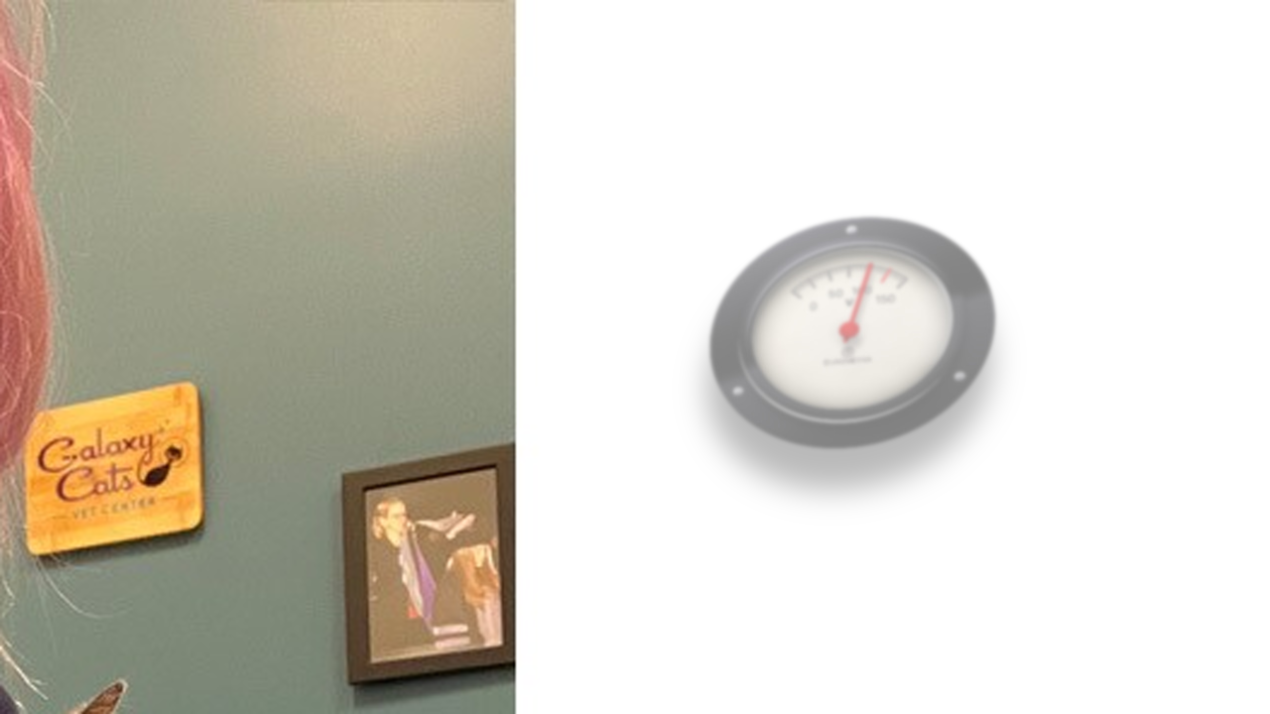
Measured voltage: 100 V
